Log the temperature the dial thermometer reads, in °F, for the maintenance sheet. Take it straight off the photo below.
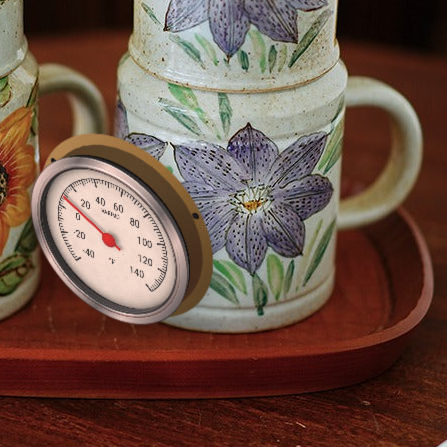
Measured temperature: 10 °F
